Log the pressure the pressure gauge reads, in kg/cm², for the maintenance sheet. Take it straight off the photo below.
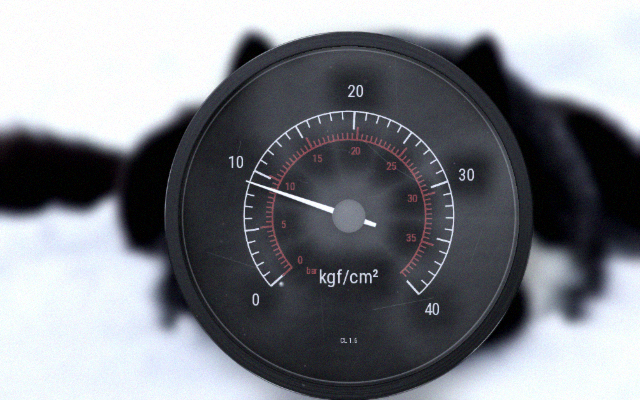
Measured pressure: 9 kg/cm²
